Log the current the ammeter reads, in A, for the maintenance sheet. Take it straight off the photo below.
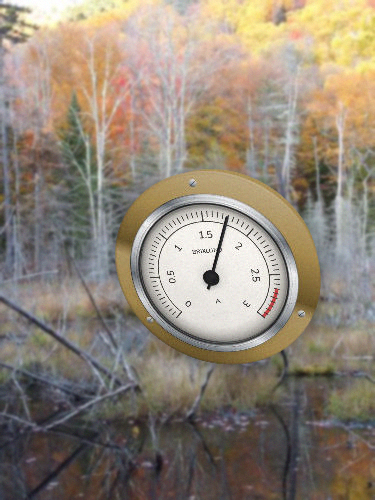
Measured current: 1.75 A
